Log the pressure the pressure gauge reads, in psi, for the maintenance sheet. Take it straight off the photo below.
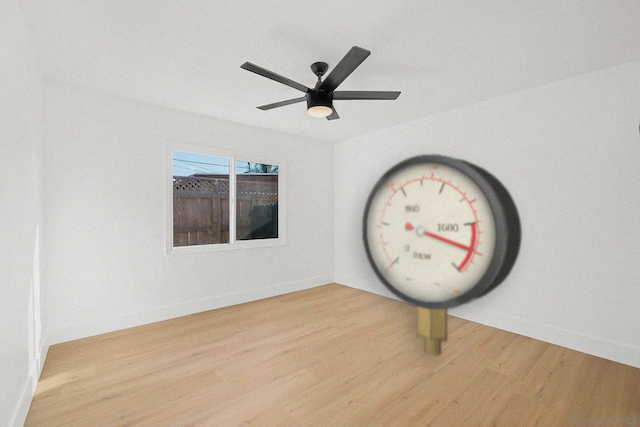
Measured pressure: 1800 psi
